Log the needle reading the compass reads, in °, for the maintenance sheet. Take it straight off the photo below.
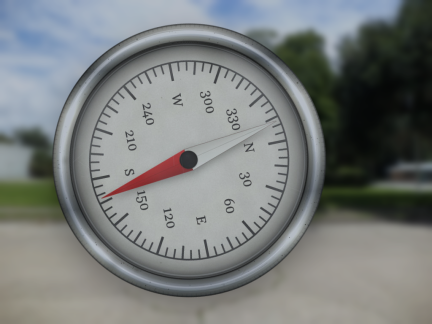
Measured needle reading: 167.5 °
